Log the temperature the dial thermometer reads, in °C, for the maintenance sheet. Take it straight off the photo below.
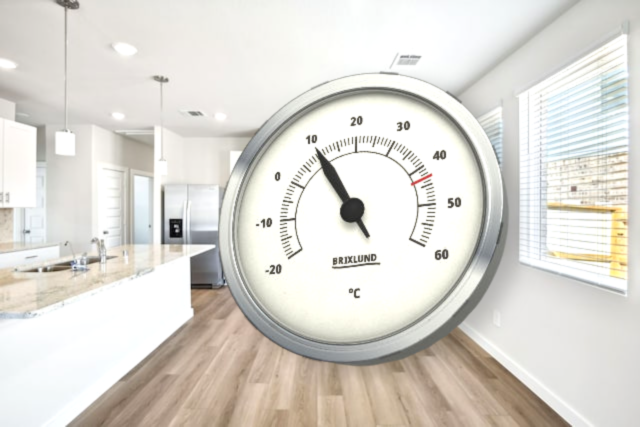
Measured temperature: 10 °C
